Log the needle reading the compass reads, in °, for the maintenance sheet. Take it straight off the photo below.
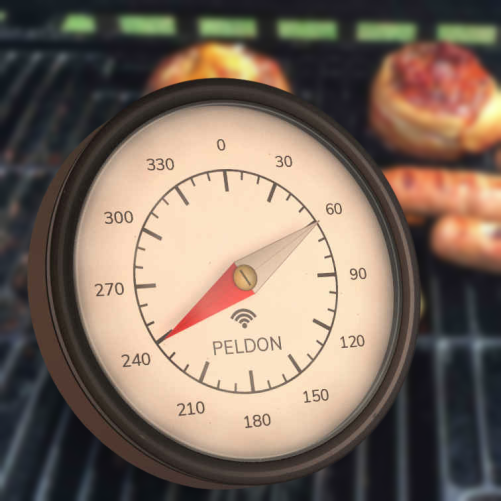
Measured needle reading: 240 °
